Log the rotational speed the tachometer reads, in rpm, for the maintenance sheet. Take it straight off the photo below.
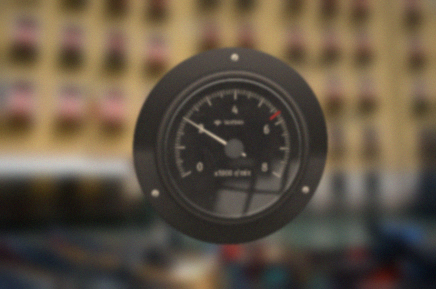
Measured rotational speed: 2000 rpm
